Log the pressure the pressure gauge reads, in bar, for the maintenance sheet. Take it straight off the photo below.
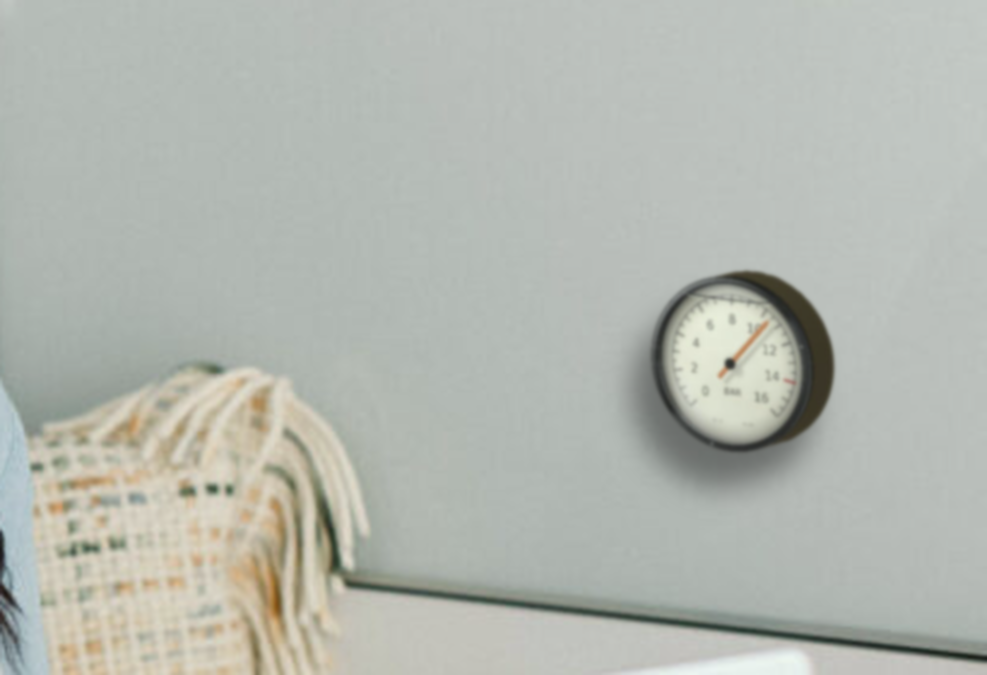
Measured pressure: 10.5 bar
